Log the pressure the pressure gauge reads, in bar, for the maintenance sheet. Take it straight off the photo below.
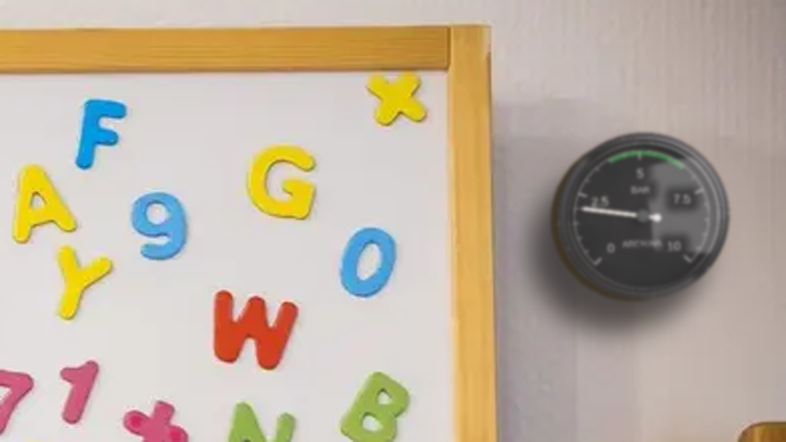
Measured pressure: 2 bar
